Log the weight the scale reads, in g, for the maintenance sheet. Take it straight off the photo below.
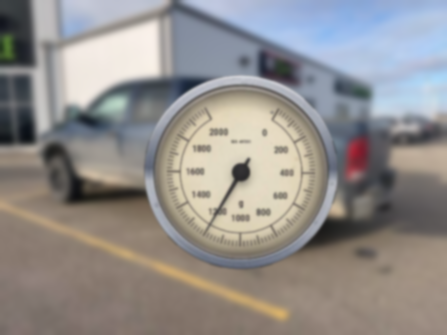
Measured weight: 1200 g
